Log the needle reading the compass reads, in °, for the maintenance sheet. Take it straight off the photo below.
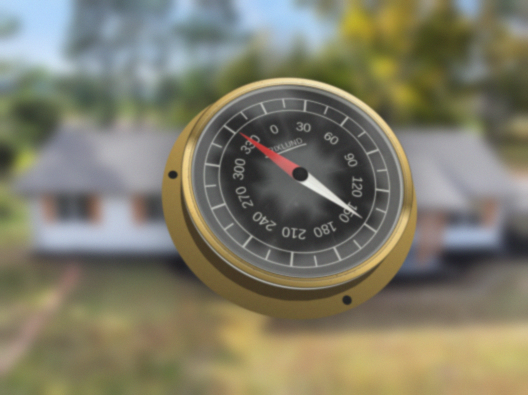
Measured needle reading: 330 °
